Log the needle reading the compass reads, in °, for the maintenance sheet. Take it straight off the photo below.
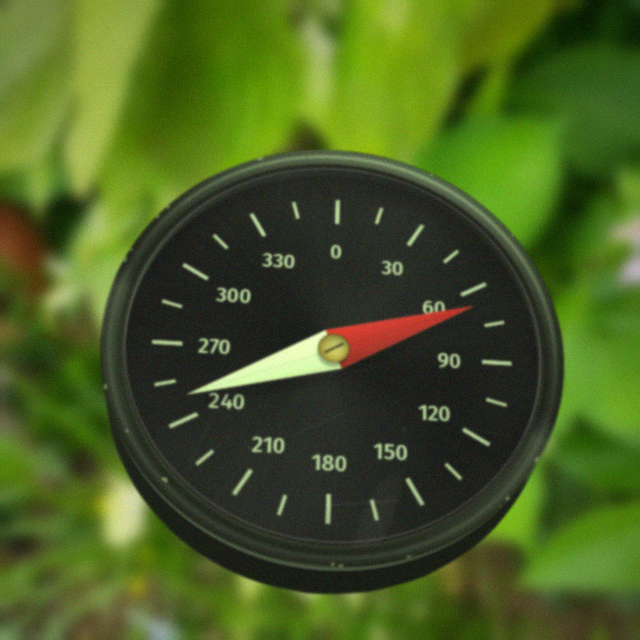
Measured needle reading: 67.5 °
